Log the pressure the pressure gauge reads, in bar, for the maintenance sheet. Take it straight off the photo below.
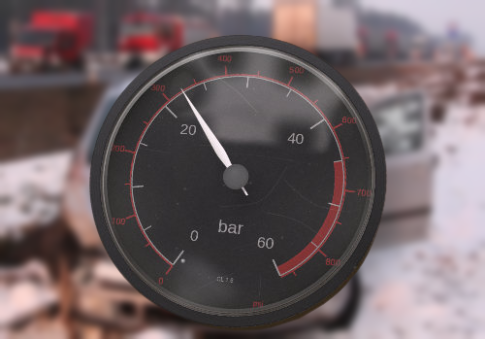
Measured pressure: 22.5 bar
